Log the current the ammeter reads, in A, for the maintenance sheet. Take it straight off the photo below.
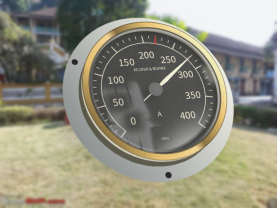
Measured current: 280 A
